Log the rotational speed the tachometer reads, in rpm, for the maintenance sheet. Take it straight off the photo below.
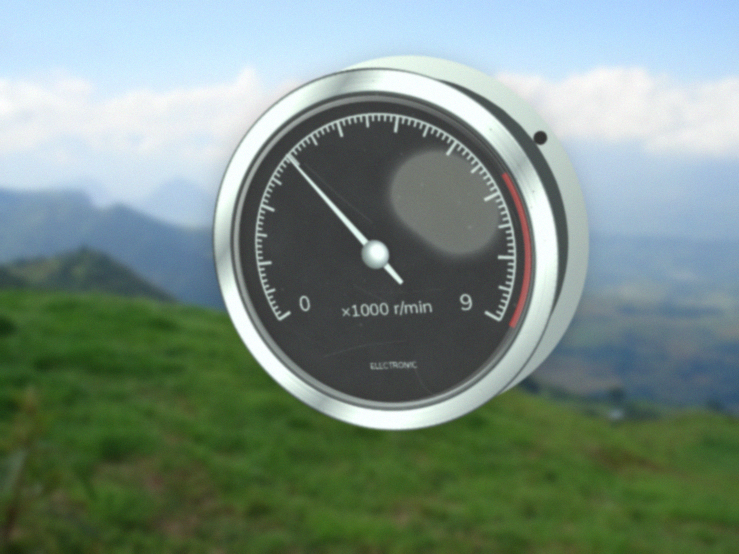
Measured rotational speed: 3000 rpm
